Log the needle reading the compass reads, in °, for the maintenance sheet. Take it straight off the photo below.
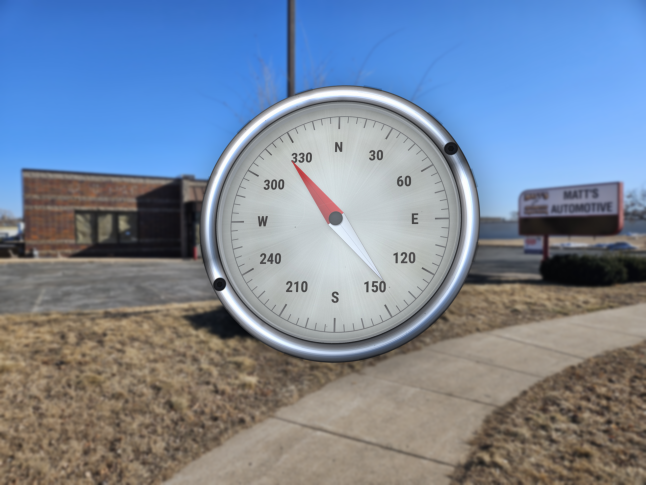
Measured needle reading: 322.5 °
